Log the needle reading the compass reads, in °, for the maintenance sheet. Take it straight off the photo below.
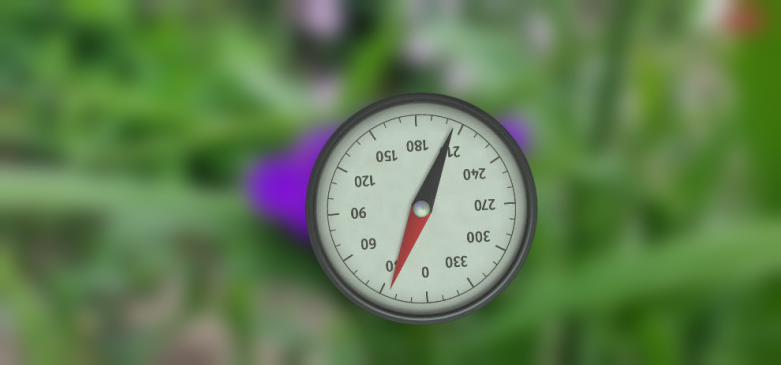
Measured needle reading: 25 °
